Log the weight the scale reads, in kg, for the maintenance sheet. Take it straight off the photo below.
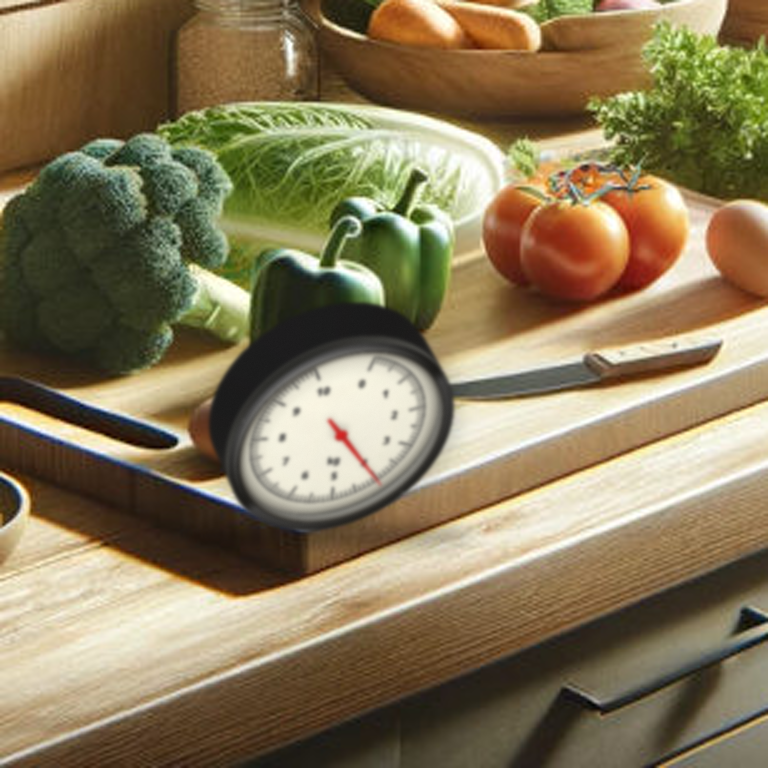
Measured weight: 4 kg
